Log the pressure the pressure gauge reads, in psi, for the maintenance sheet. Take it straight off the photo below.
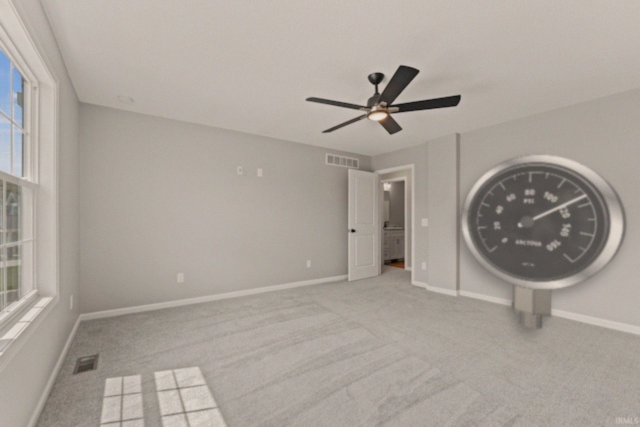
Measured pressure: 115 psi
